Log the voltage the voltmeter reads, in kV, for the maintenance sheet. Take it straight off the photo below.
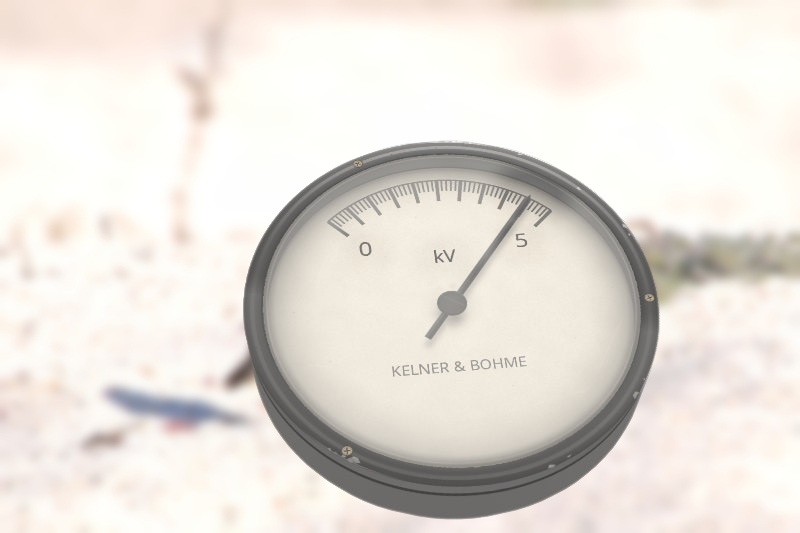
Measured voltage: 4.5 kV
